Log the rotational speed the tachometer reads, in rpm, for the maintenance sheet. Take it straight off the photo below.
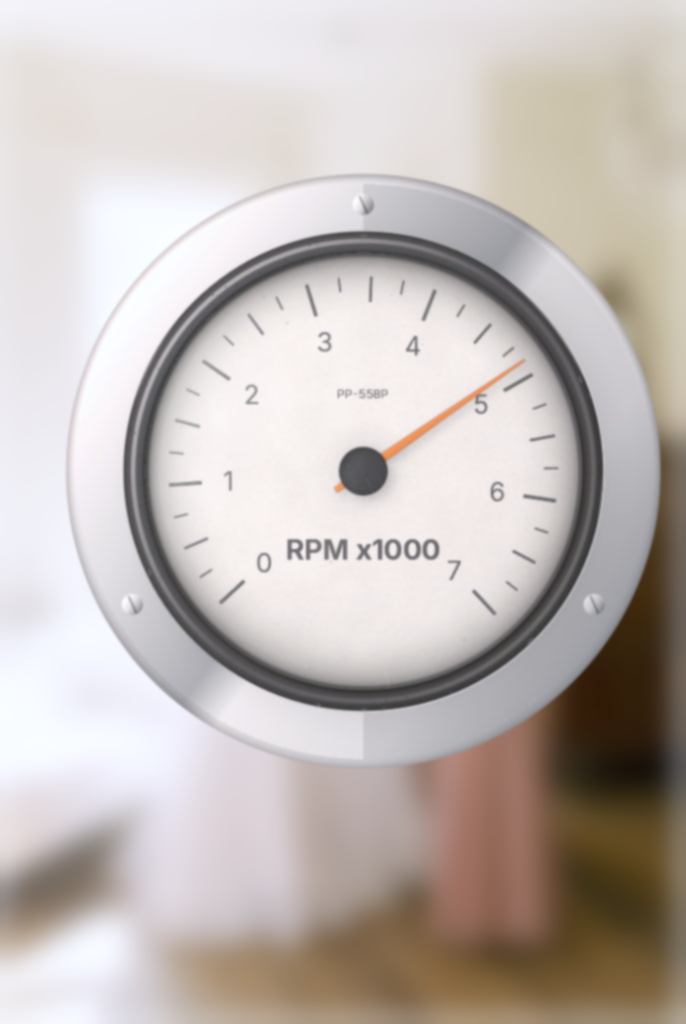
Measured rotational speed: 4875 rpm
